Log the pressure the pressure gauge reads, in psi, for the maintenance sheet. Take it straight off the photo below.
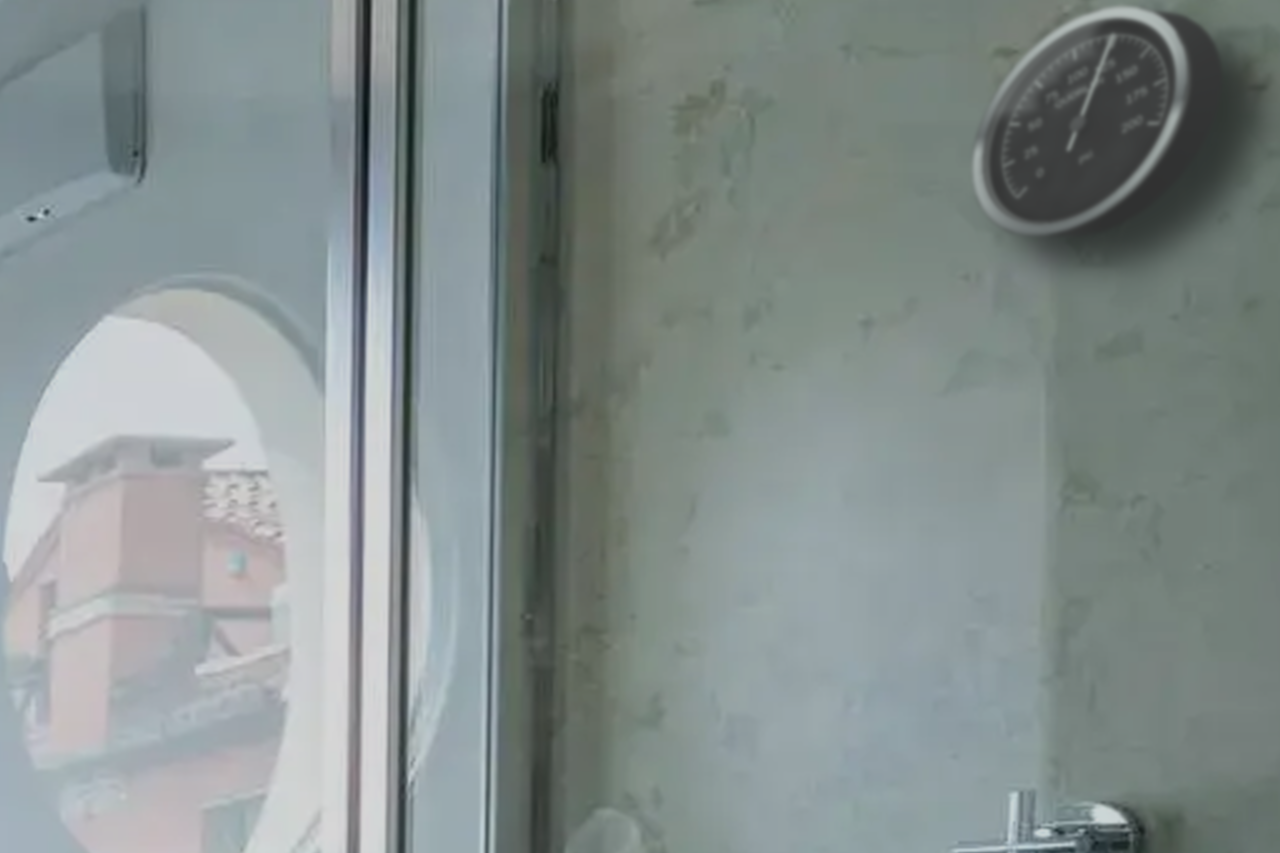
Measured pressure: 125 psi
